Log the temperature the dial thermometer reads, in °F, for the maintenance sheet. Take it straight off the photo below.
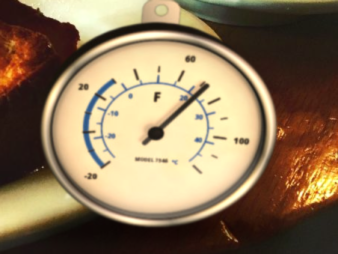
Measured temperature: 70 °F
